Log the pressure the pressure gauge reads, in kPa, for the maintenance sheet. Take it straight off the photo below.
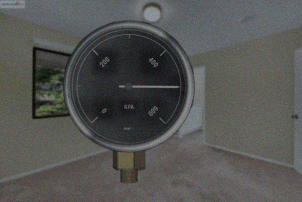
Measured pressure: 500 kPa
